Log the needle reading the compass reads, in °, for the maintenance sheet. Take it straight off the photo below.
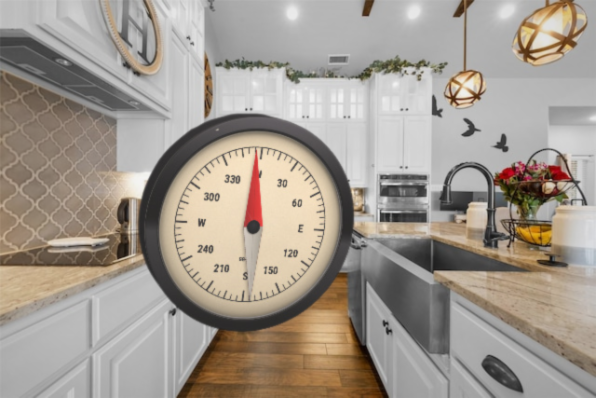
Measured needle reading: 355 °
